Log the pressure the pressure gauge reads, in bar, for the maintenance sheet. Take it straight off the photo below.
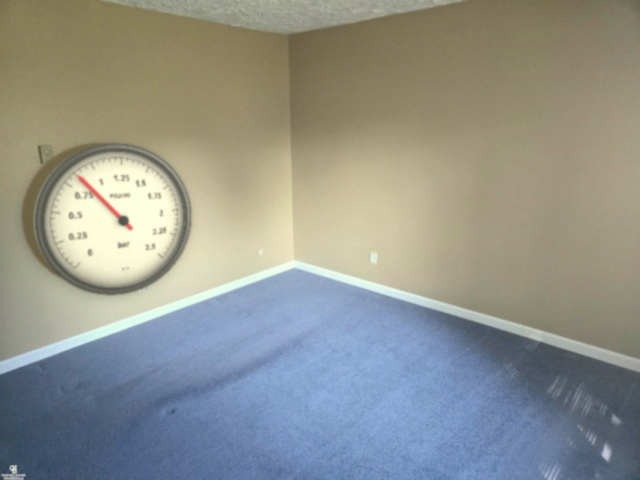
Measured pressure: 0.85 bar
